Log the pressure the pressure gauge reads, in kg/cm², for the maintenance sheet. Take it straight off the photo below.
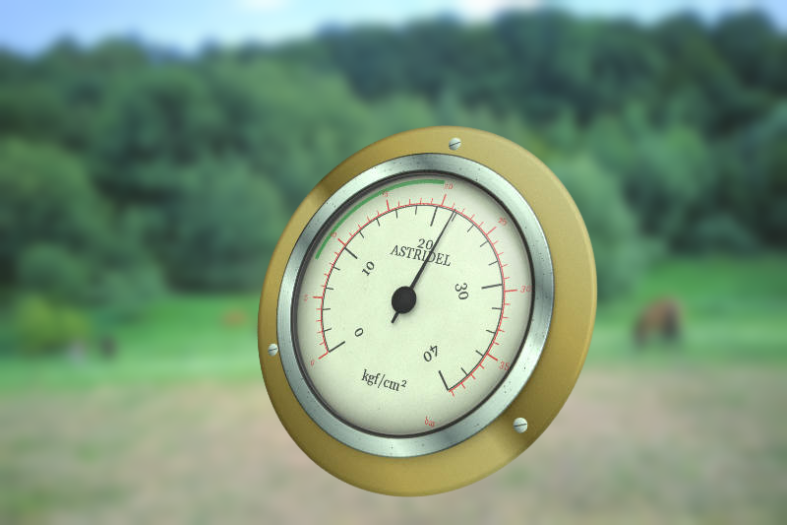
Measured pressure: 22 kg/cm²
